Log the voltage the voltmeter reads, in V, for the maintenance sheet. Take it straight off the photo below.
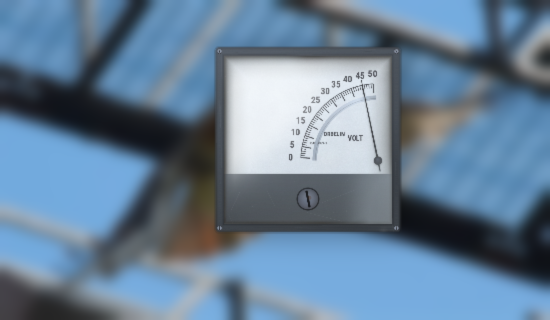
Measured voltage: 45 V
